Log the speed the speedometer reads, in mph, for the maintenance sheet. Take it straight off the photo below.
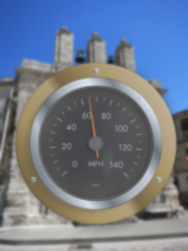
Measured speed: 65 mph
